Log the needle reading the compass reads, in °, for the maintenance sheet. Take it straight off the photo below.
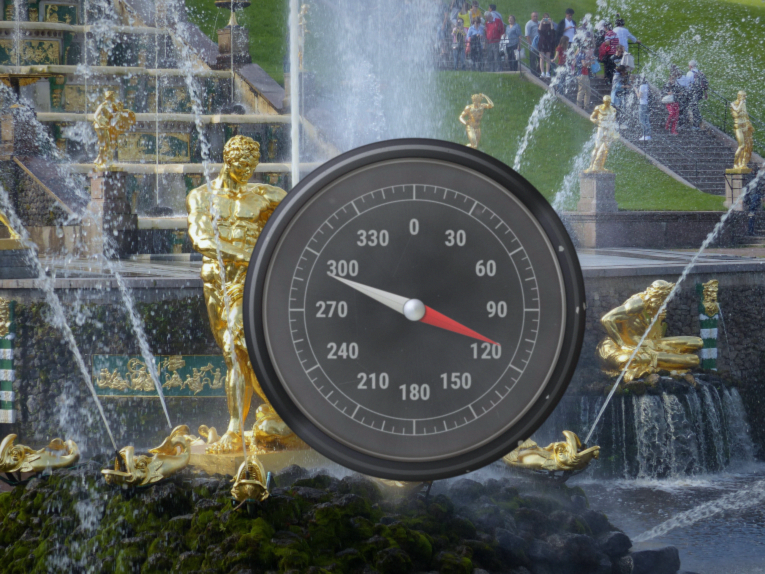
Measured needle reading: 112.5 °
